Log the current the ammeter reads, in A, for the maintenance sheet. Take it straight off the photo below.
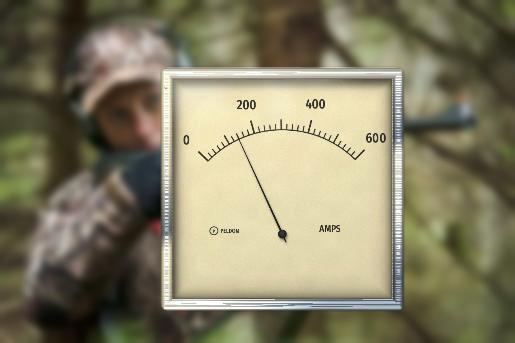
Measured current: 140 A
